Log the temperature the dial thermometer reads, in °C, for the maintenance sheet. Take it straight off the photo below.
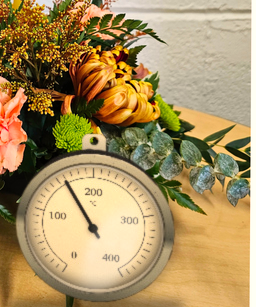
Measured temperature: 160 °C
